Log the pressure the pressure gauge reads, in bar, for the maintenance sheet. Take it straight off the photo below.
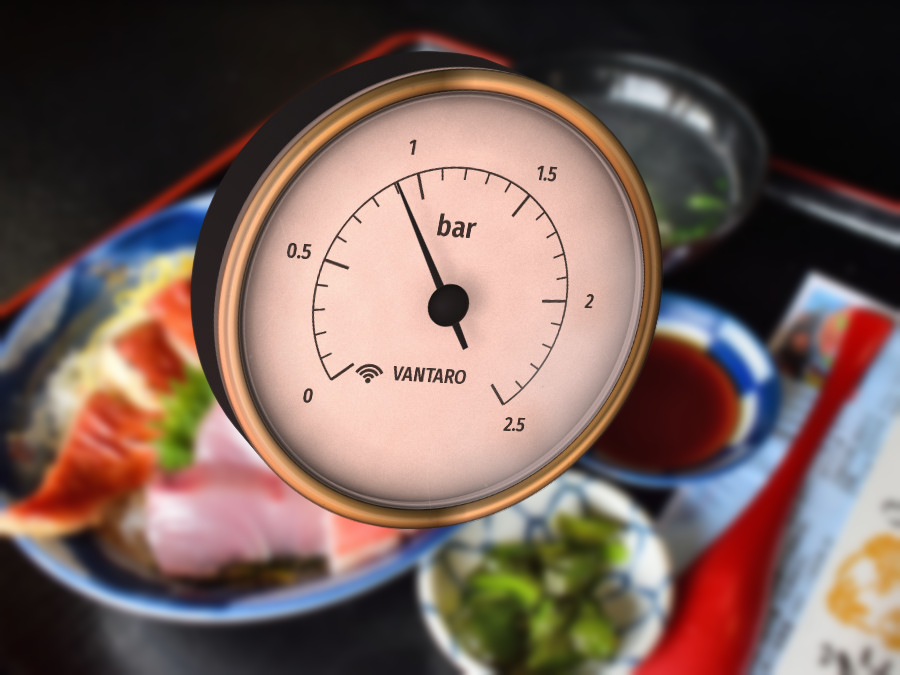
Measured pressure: 0.9 bar
